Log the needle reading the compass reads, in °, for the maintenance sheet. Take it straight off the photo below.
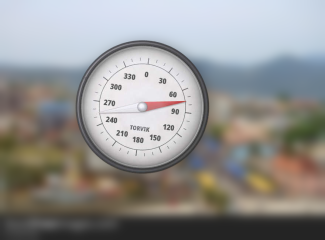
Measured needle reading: 75 °
